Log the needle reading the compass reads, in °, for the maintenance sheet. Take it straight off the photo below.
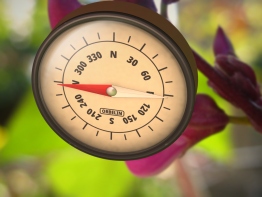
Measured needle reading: 270 °
